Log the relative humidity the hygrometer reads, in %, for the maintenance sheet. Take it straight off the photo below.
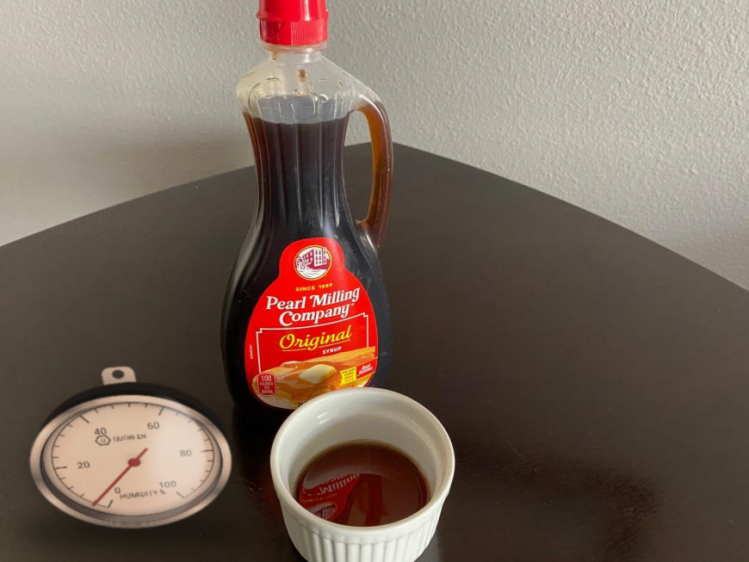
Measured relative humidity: 4 %
